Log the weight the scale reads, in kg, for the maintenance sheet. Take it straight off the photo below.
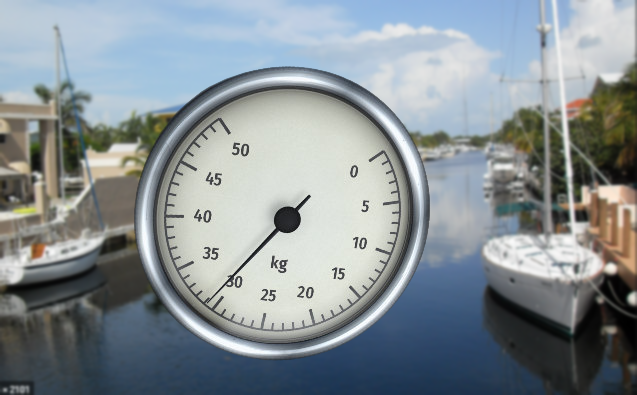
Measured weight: 31 kg
